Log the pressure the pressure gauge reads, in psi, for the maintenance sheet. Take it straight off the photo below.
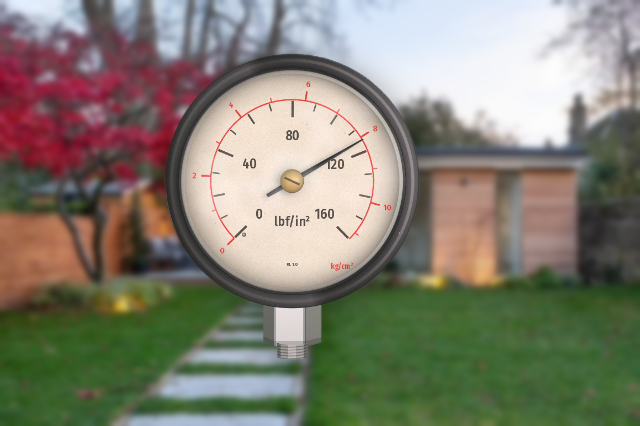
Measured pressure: 115 psi
